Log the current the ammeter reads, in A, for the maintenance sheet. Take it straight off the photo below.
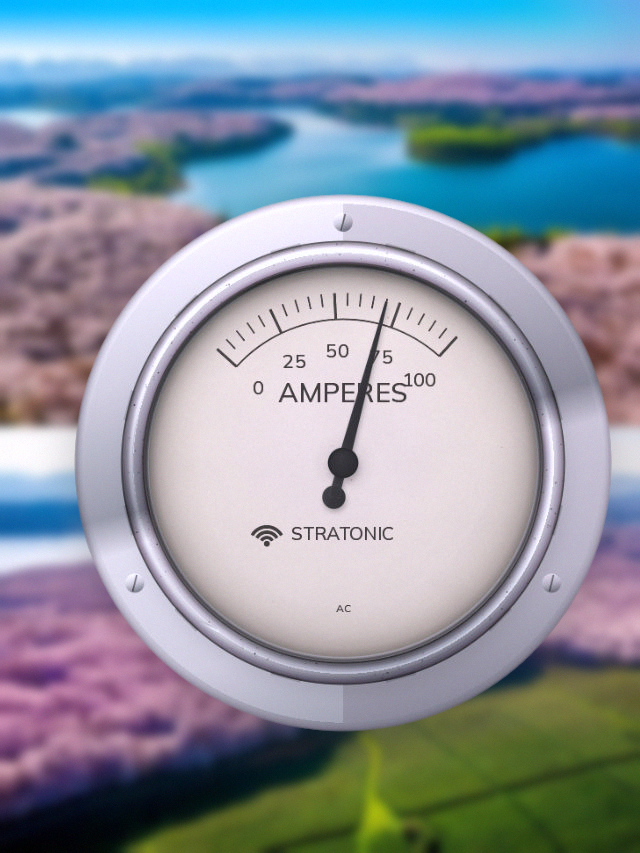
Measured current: 70 A
